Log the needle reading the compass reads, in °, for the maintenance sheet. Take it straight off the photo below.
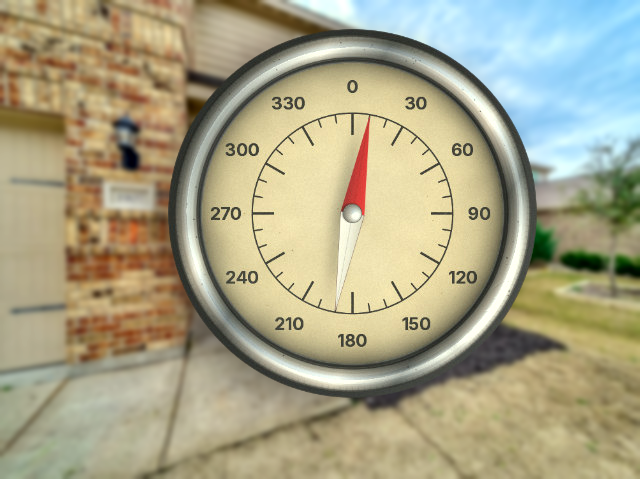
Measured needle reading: 10 °
